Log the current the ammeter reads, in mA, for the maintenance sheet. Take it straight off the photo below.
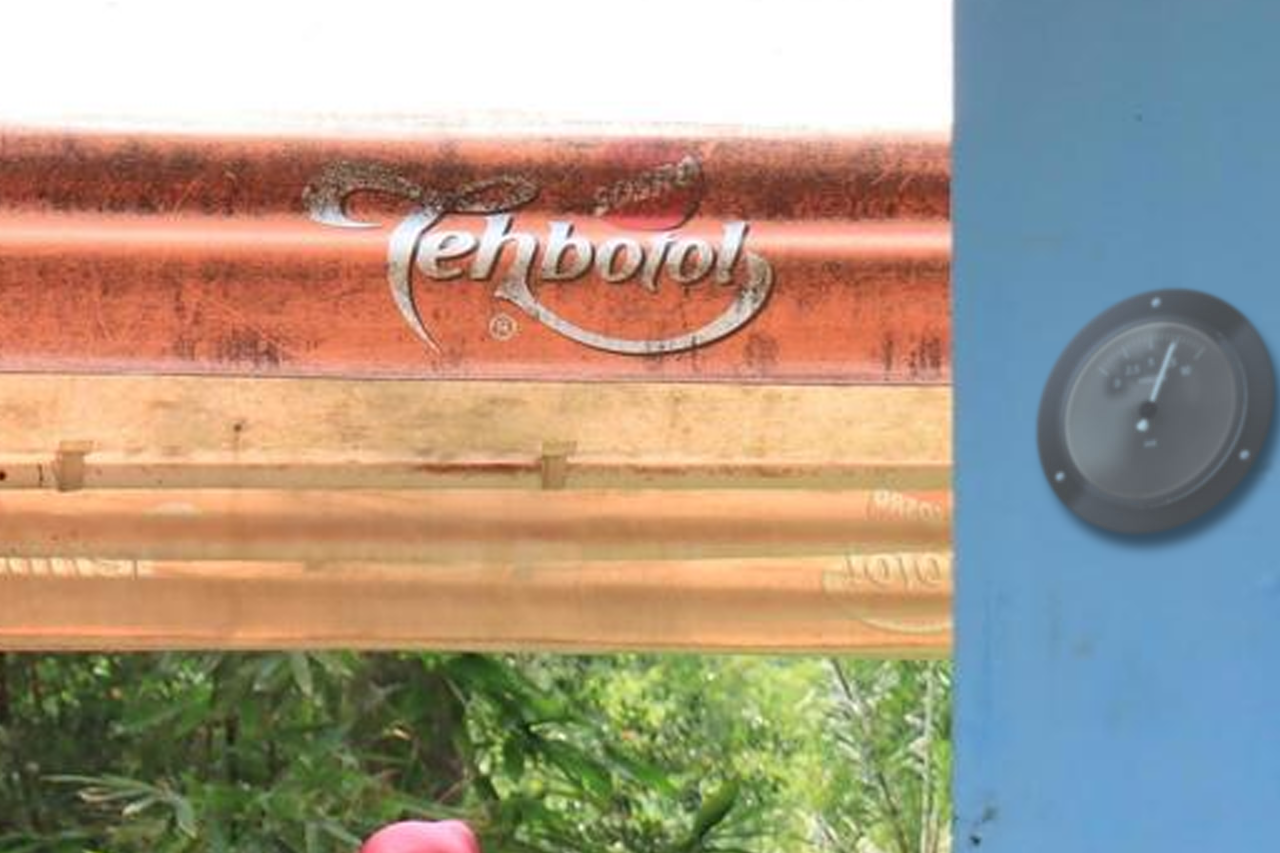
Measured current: 7.5 mA
